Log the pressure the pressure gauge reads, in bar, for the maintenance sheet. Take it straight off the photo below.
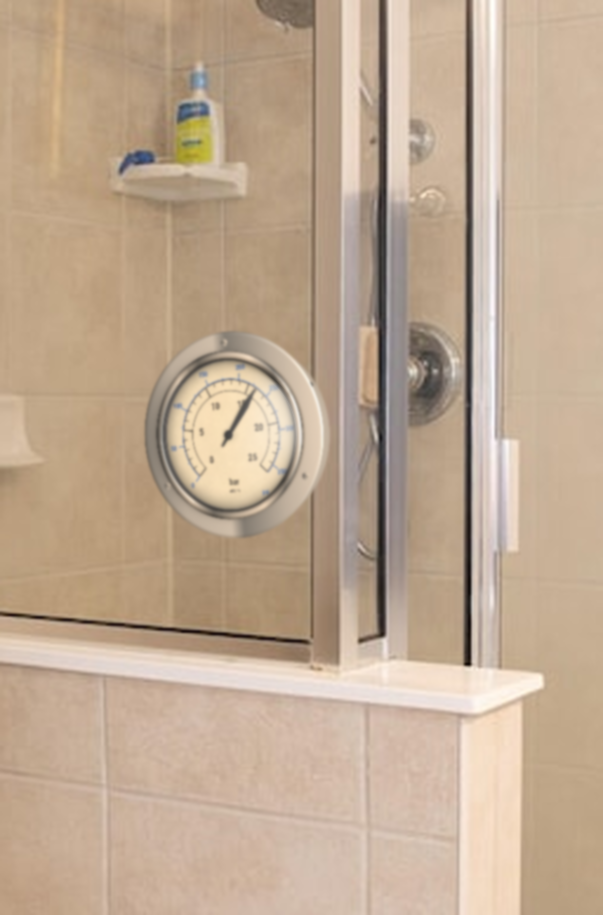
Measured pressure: 16 bar
